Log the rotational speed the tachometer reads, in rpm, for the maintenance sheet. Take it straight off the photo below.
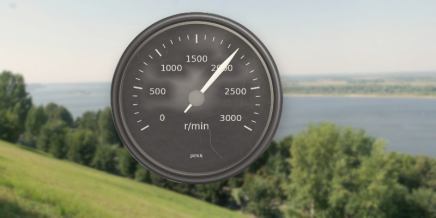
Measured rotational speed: 2000 rpm
